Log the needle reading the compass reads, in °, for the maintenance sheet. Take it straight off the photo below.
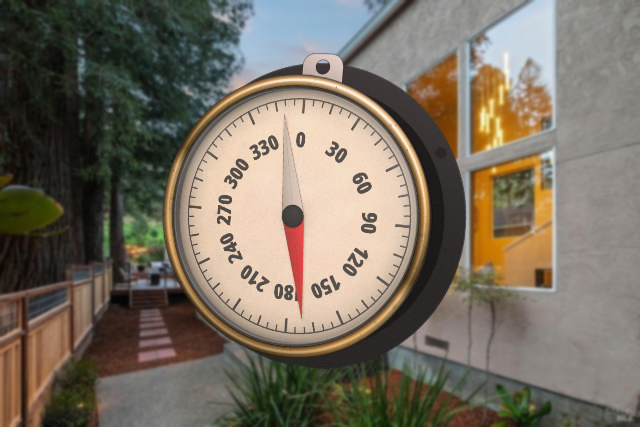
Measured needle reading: 170 °
